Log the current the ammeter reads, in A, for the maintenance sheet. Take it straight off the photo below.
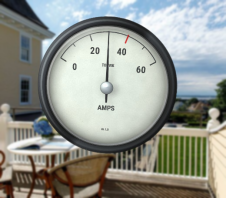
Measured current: 30 A
